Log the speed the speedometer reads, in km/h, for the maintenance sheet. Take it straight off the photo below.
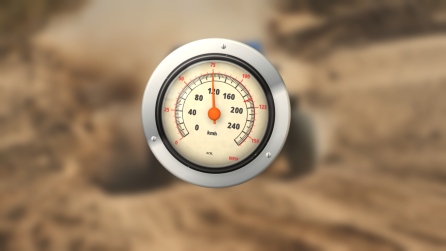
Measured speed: 120 km/h
